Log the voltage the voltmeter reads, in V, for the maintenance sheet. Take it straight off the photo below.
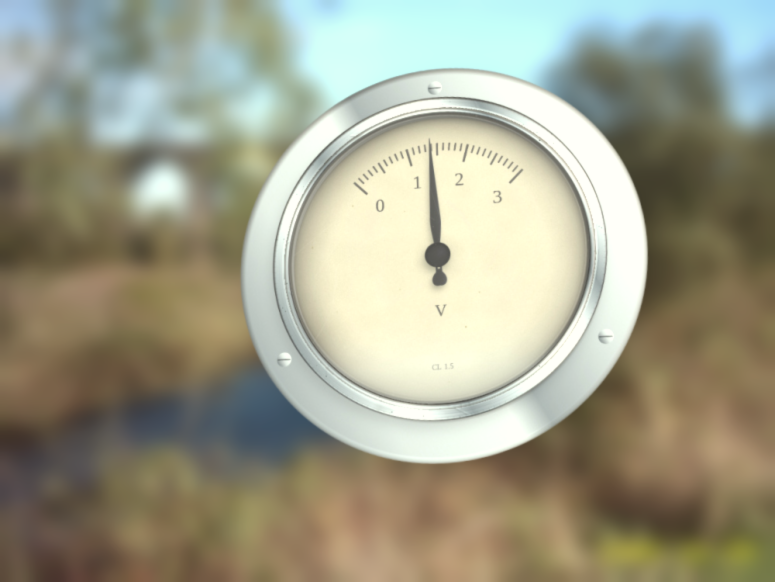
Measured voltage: 1.4 V
